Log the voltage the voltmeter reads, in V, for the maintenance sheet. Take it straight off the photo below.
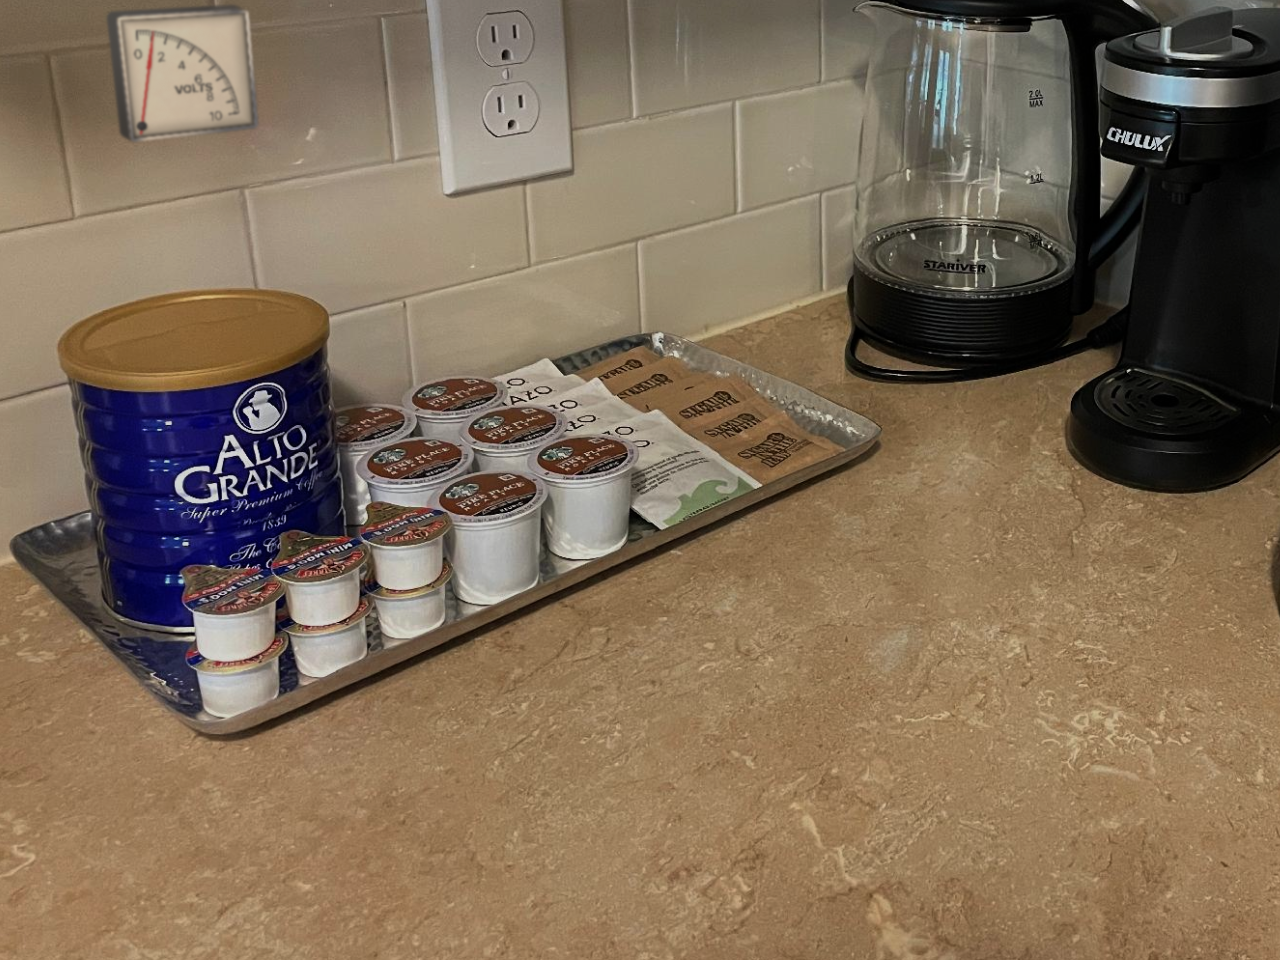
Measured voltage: 1 V
